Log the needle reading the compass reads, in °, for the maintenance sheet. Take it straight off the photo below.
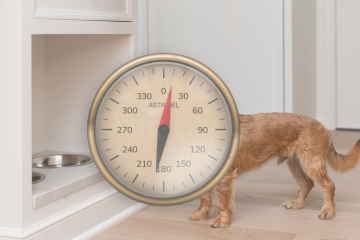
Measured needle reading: 10 °
